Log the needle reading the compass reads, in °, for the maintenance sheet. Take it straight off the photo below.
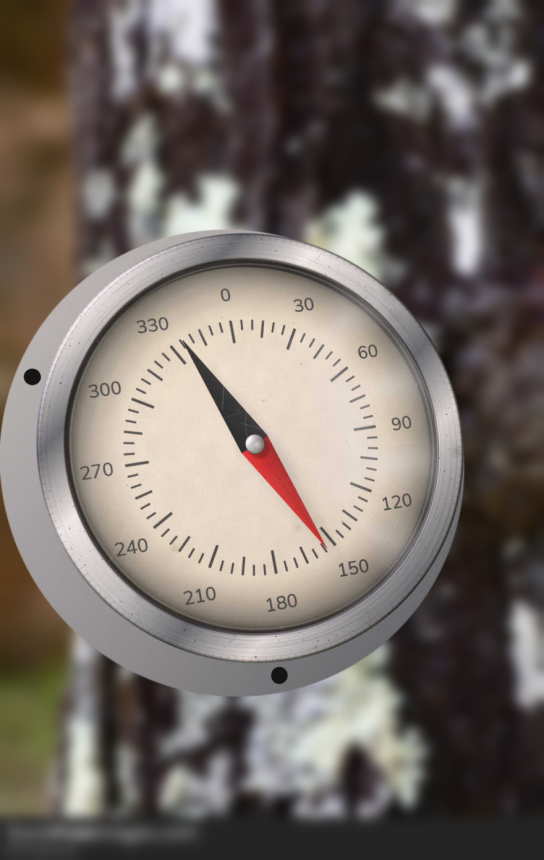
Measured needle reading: 155 °
